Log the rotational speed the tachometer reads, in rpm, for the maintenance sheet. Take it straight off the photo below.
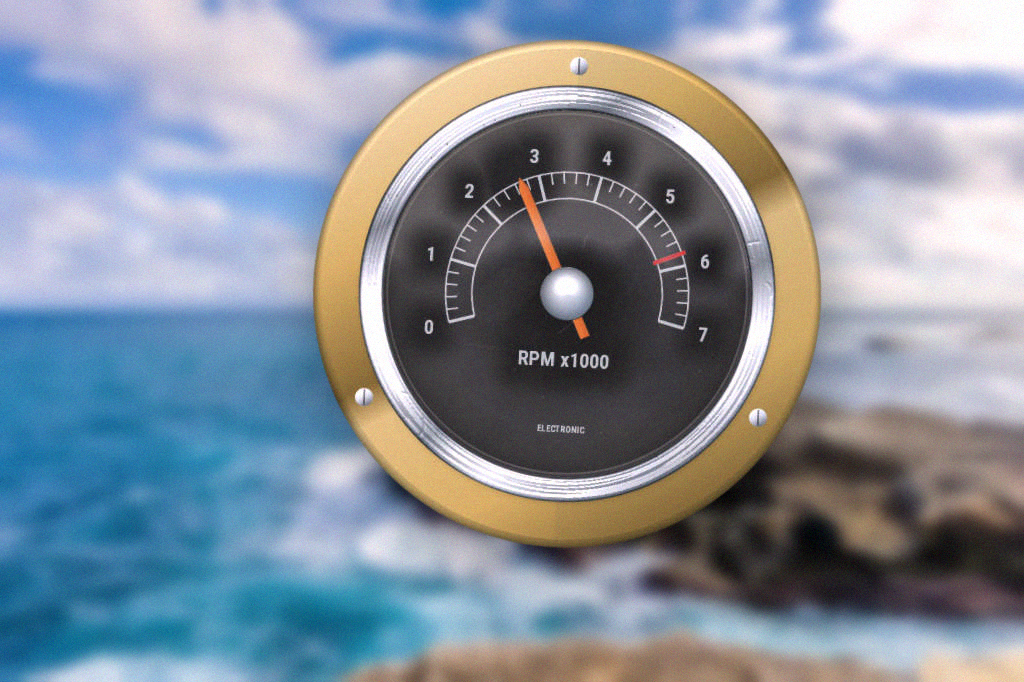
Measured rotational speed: 2700 rpm
